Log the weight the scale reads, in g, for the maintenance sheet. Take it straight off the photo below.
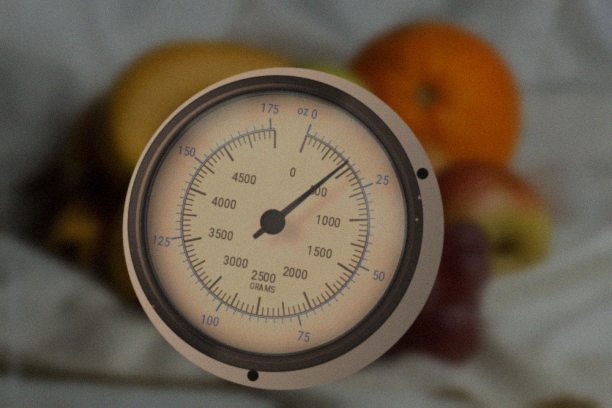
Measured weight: 450 g
